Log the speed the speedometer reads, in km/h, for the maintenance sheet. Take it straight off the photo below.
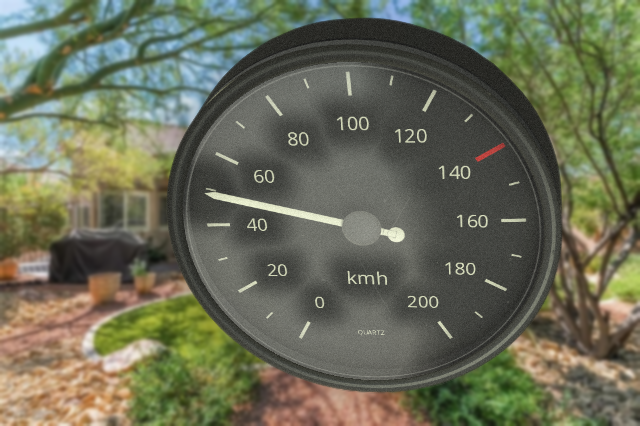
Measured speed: 50 km/h
